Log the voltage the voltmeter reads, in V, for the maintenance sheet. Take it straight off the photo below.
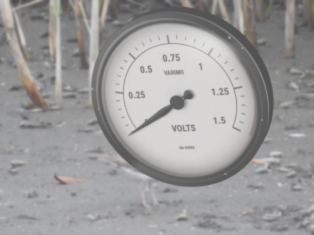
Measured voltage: 0 V
